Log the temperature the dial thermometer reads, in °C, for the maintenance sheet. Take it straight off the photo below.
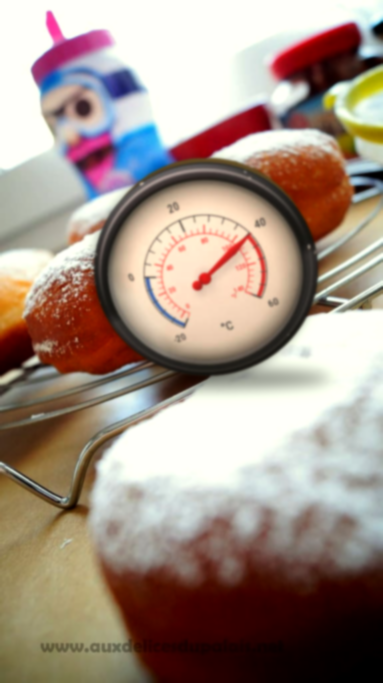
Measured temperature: 40 °C
